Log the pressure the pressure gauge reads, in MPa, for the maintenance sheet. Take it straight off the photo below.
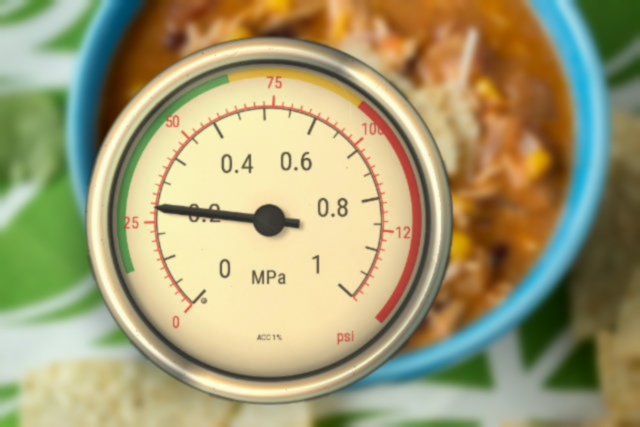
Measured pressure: 0.2 MPa
